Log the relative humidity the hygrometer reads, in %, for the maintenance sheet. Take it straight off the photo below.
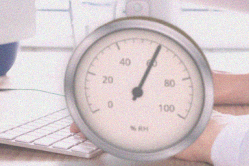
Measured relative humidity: 60 %
